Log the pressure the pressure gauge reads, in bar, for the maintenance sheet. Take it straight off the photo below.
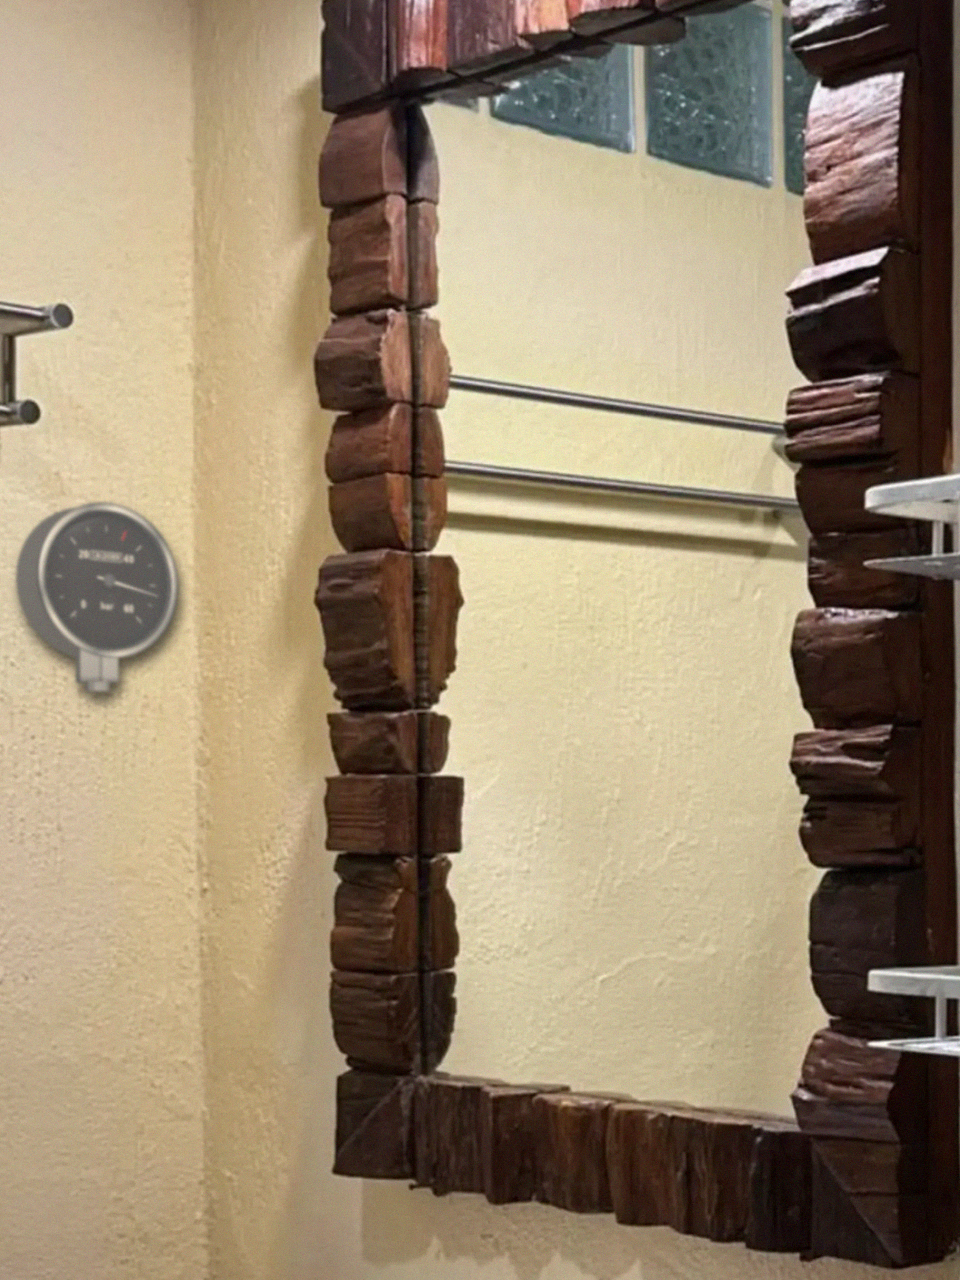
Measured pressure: 52.5 bar
